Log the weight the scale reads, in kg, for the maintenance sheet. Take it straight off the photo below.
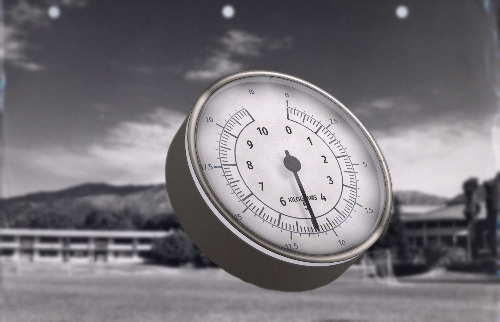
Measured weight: 5 kg
